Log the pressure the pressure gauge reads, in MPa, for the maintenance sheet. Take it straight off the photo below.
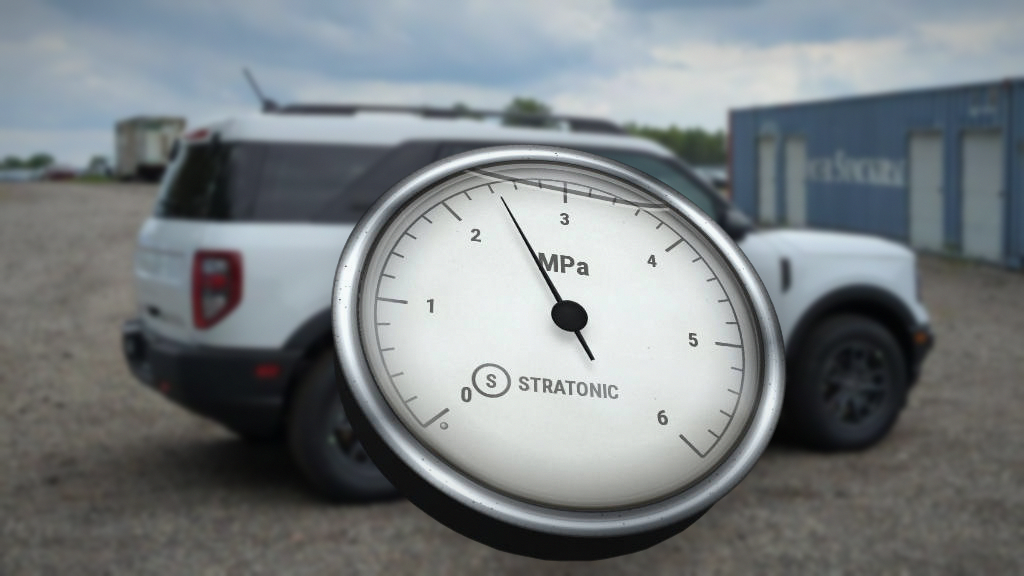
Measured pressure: 2.4 MPa
